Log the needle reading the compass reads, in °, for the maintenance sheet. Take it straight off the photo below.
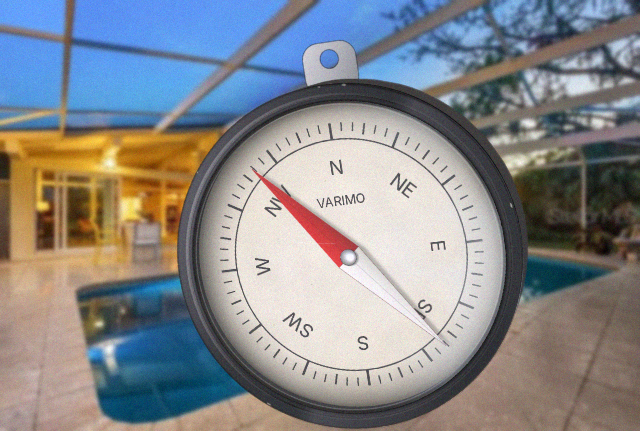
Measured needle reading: 320 °
